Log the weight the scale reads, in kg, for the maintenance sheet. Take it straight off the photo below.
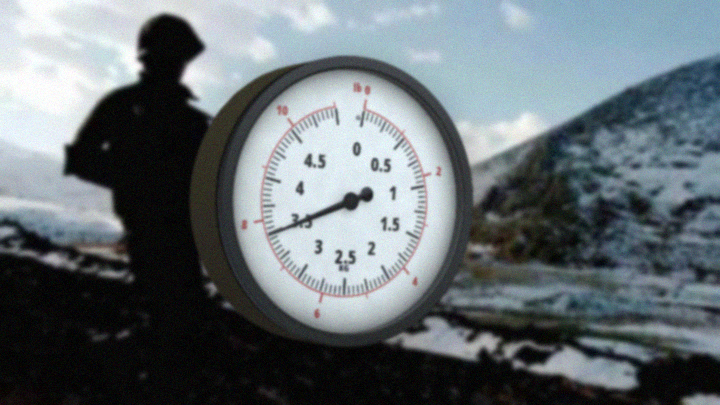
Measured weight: 3.5 kg
